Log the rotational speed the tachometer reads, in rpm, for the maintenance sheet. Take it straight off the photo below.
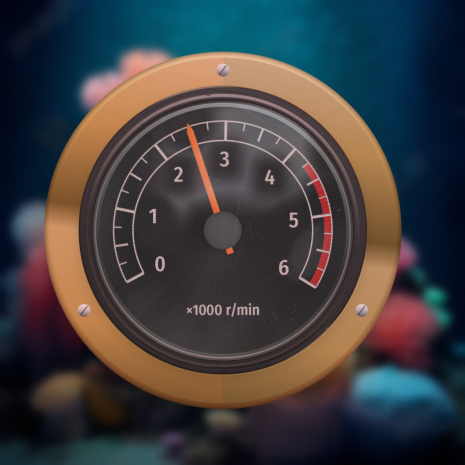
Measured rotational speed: 2500 rpm
